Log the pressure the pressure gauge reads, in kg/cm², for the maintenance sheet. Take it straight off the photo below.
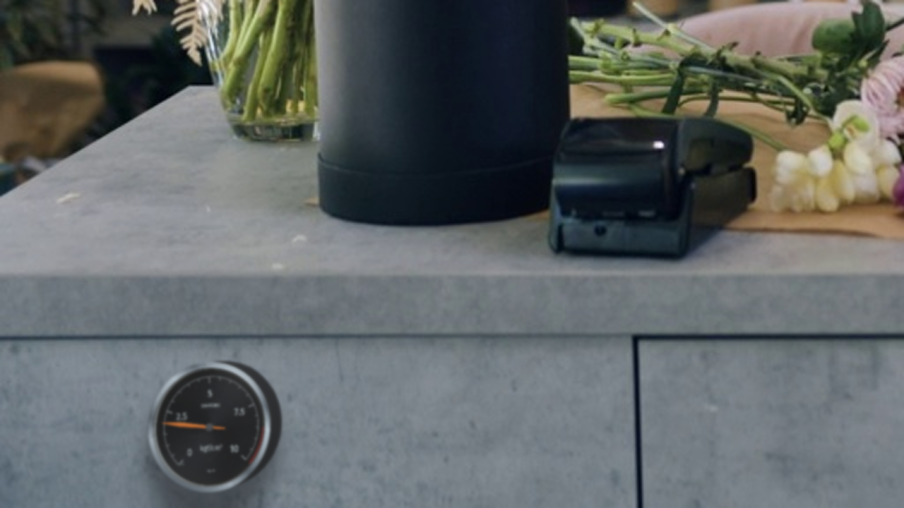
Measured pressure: 2 kg/cm²
